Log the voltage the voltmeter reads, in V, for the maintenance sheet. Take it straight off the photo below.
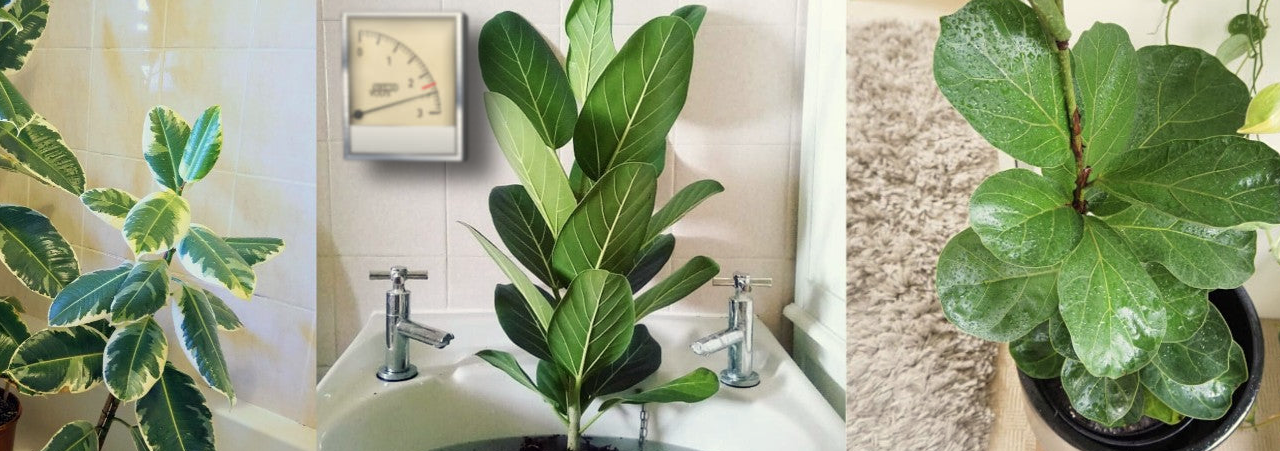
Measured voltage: 2.5 V
